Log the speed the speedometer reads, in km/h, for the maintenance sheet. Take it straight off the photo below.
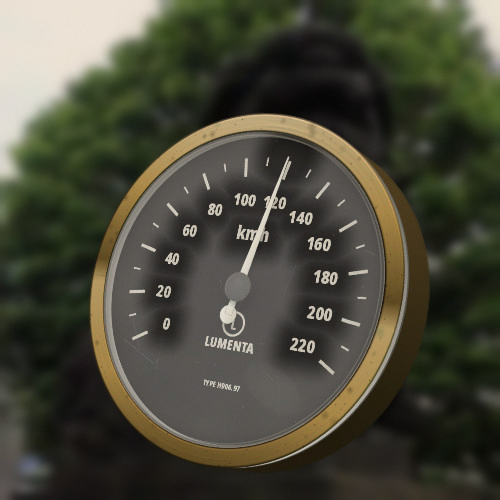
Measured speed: 120 km/h
